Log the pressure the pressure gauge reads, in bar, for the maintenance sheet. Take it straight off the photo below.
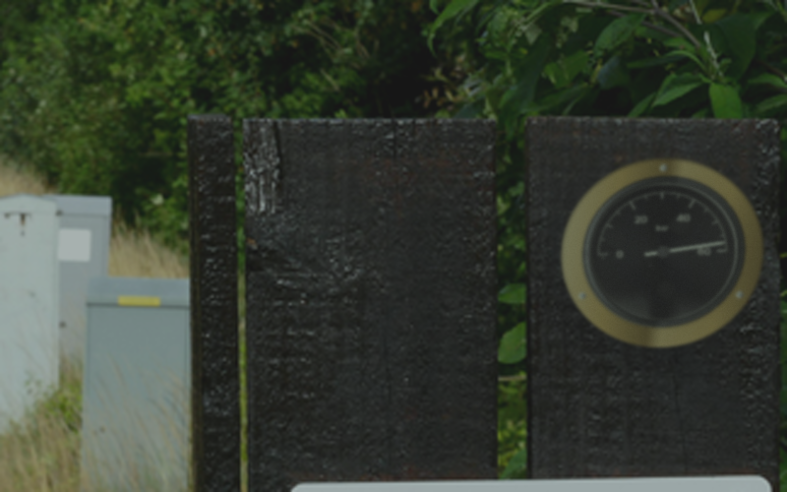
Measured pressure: 57.5 bar
